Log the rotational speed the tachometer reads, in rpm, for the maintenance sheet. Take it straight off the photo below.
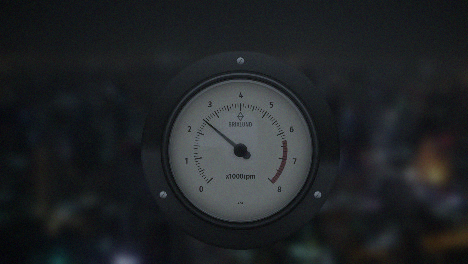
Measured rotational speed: 2500 rpm
